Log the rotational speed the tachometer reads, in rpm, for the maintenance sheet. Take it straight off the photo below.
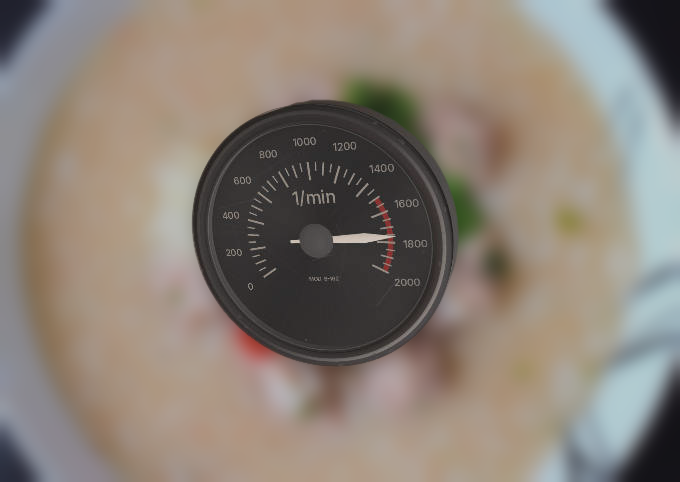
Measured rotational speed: 1750 rpm
